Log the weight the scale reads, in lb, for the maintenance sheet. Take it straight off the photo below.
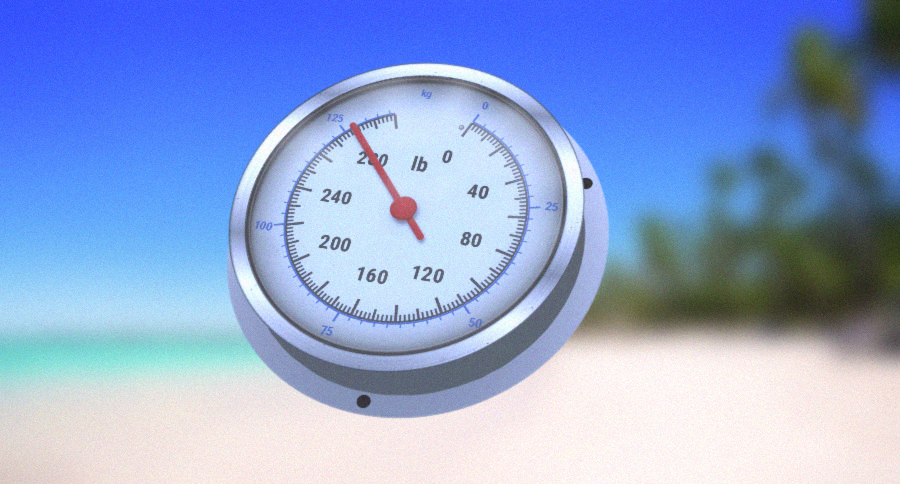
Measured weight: 280 lb
